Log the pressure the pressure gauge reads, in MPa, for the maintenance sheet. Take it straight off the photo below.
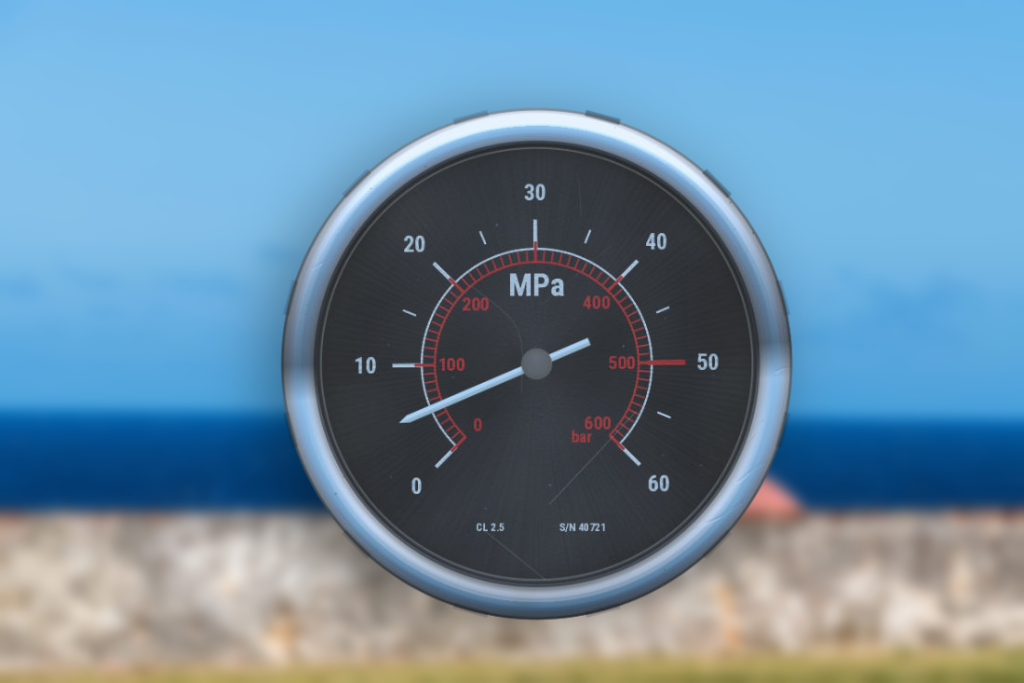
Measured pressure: 5 MPa
